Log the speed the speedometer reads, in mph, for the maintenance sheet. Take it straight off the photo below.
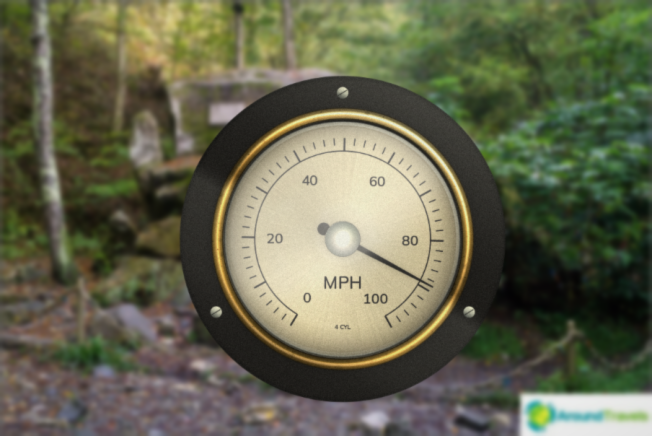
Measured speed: 89 mph
